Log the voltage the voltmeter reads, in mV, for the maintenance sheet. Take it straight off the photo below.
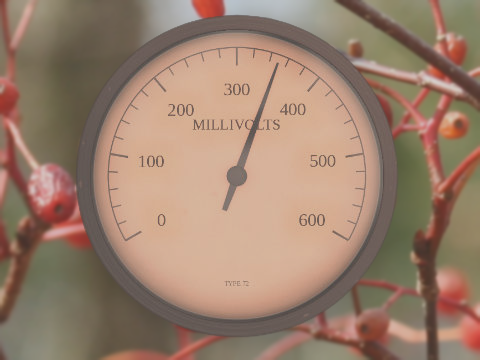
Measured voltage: 350 mV
